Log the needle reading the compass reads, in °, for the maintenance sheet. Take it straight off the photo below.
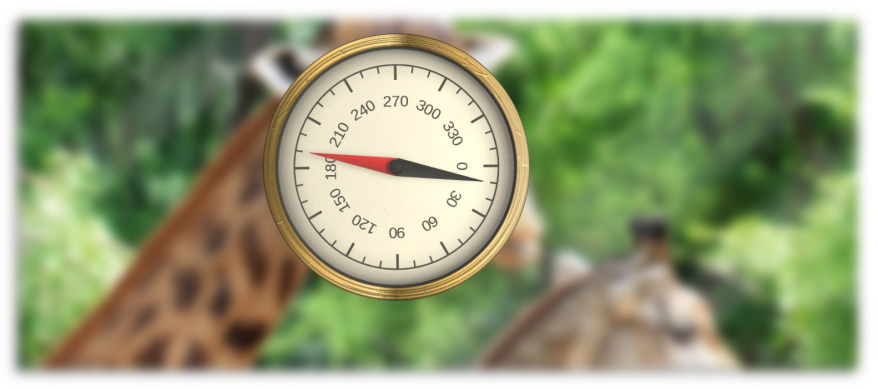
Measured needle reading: 190 °
